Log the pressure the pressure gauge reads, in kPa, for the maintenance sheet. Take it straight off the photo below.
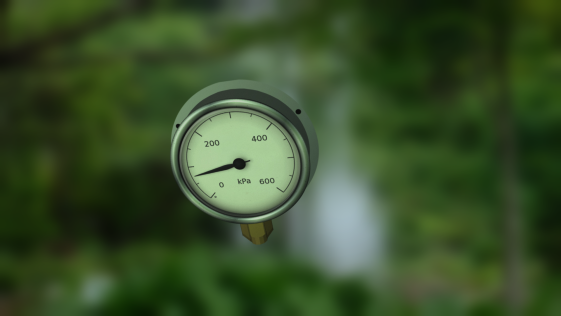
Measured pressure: 75 kPa
